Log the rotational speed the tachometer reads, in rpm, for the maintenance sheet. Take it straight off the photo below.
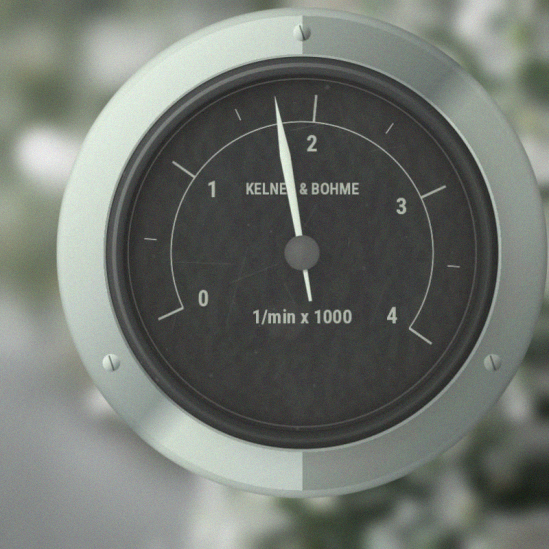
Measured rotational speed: 1750 rpm
